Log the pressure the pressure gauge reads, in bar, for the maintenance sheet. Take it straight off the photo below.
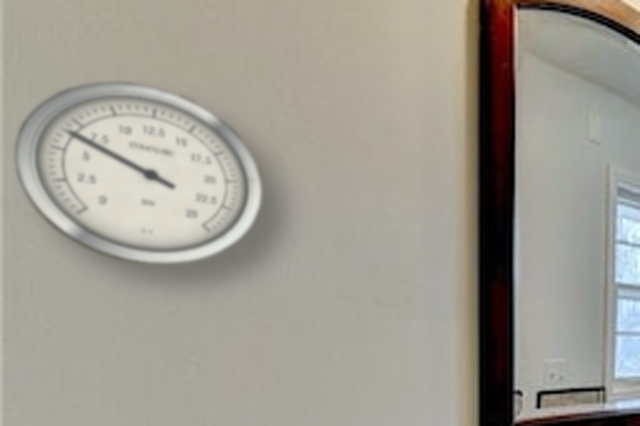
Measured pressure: 6.5 bar
